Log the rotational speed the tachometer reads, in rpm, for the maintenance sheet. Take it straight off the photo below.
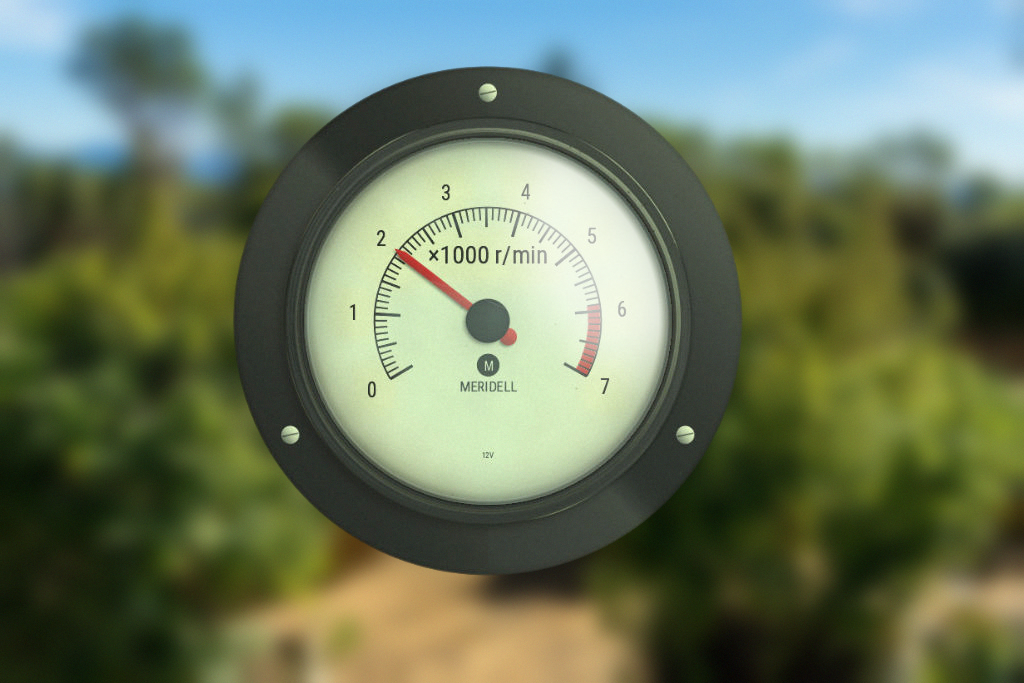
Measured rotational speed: 2000 rpm
